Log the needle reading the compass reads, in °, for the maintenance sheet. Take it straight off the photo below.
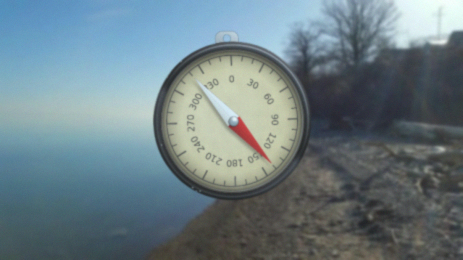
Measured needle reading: 140 °
